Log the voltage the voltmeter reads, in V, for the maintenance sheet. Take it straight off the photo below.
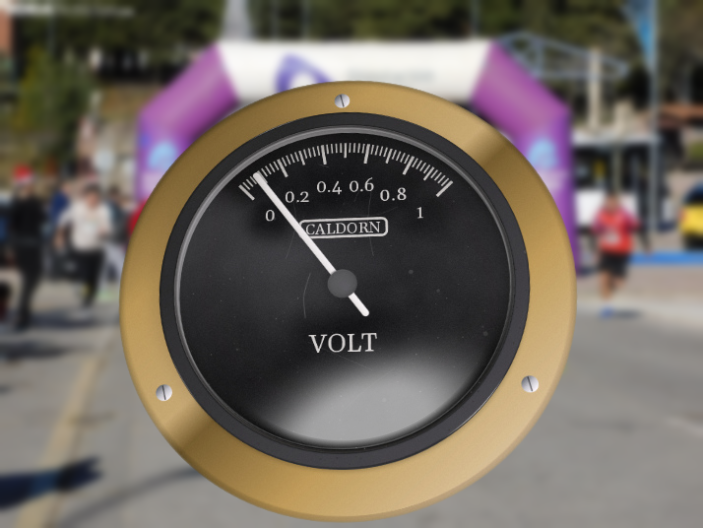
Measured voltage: 0.08 V
